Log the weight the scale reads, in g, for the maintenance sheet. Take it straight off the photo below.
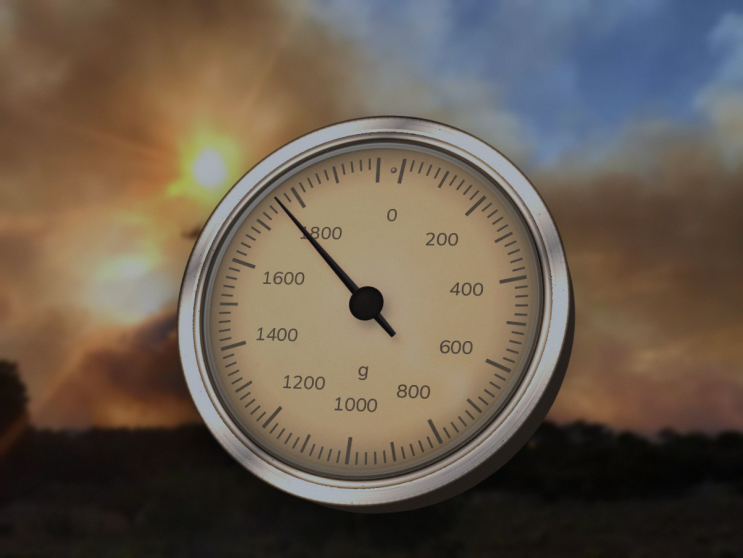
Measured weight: 1760 g
